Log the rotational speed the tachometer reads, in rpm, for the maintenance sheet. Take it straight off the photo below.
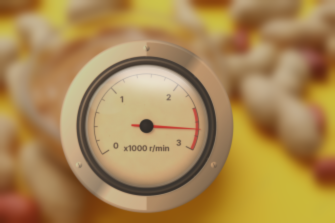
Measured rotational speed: 2700 rpm
